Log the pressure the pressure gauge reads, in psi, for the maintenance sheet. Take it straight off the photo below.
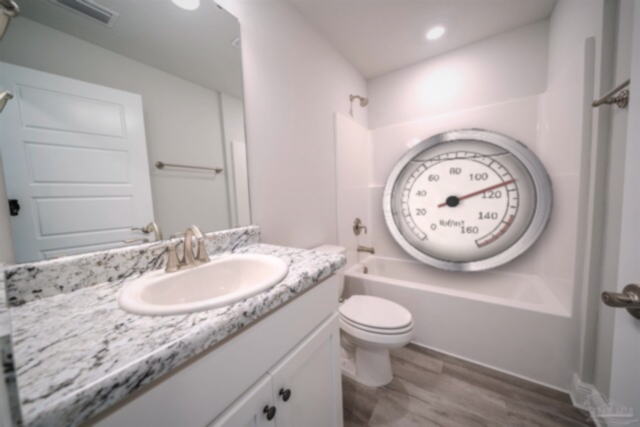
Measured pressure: 115 psi
